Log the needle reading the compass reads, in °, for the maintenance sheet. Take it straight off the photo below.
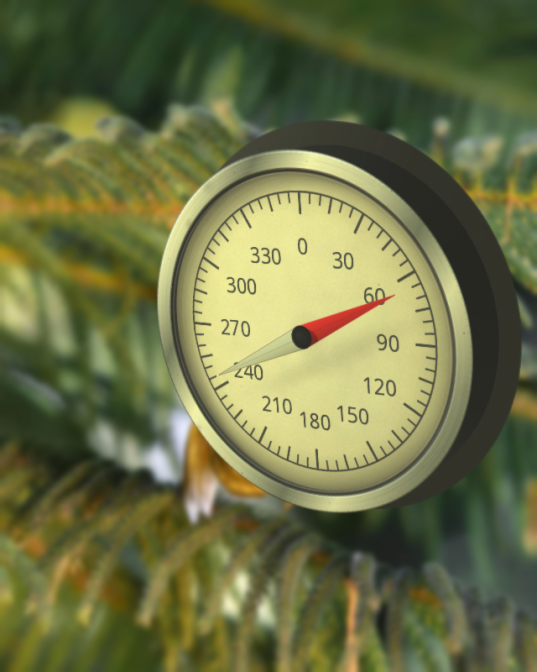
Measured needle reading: 65 °
